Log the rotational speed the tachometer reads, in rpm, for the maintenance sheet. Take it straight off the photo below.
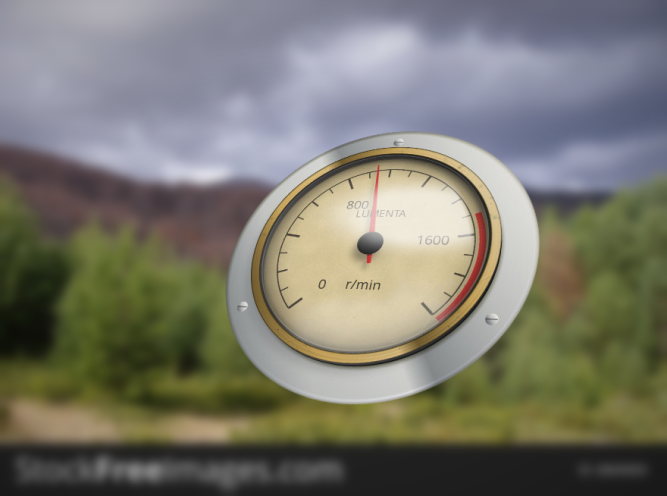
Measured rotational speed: 950 rpm
